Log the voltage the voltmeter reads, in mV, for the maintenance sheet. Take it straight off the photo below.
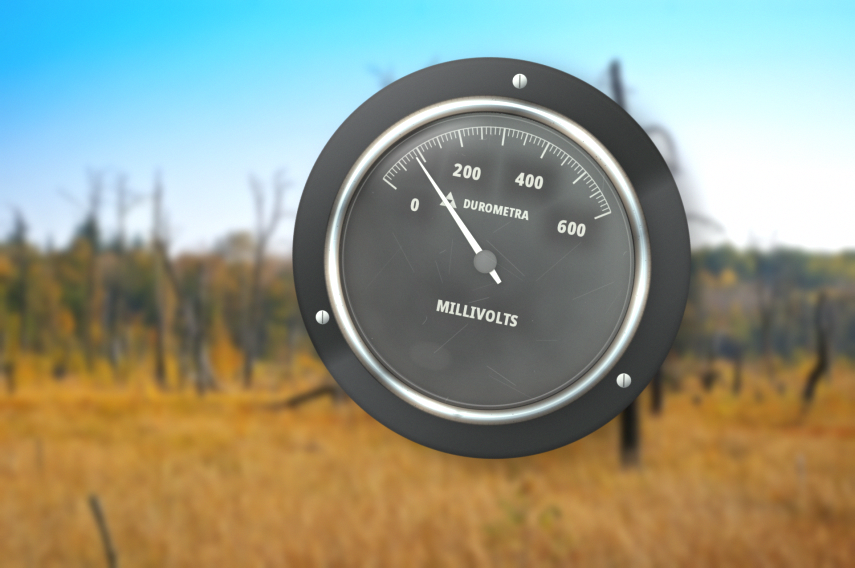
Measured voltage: 90 mV
